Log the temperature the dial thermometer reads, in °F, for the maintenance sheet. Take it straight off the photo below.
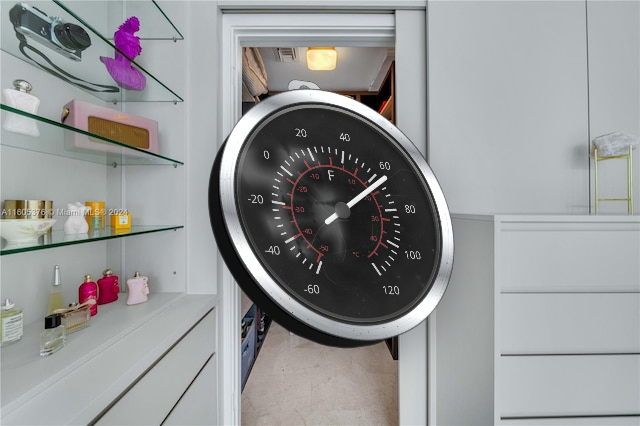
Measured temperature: 64 °F
